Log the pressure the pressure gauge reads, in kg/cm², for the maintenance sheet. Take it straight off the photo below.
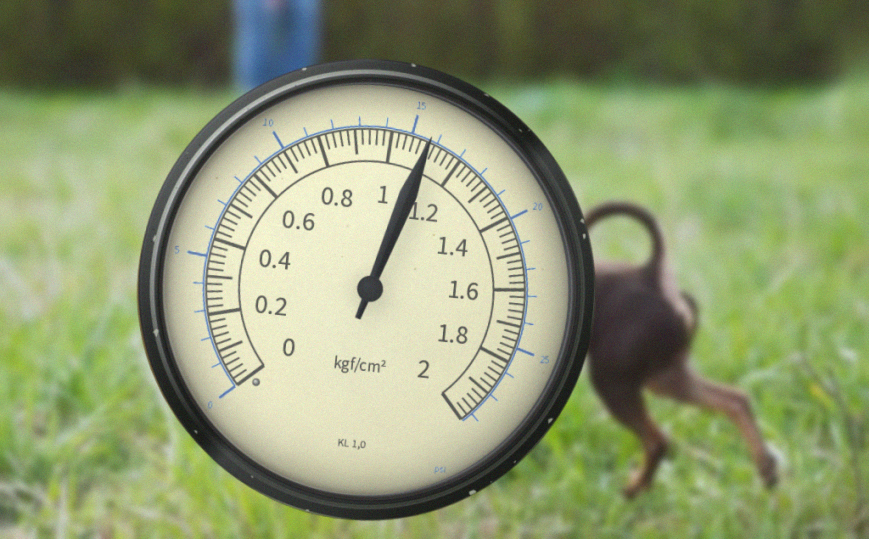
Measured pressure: 1.1 kg/cm²
